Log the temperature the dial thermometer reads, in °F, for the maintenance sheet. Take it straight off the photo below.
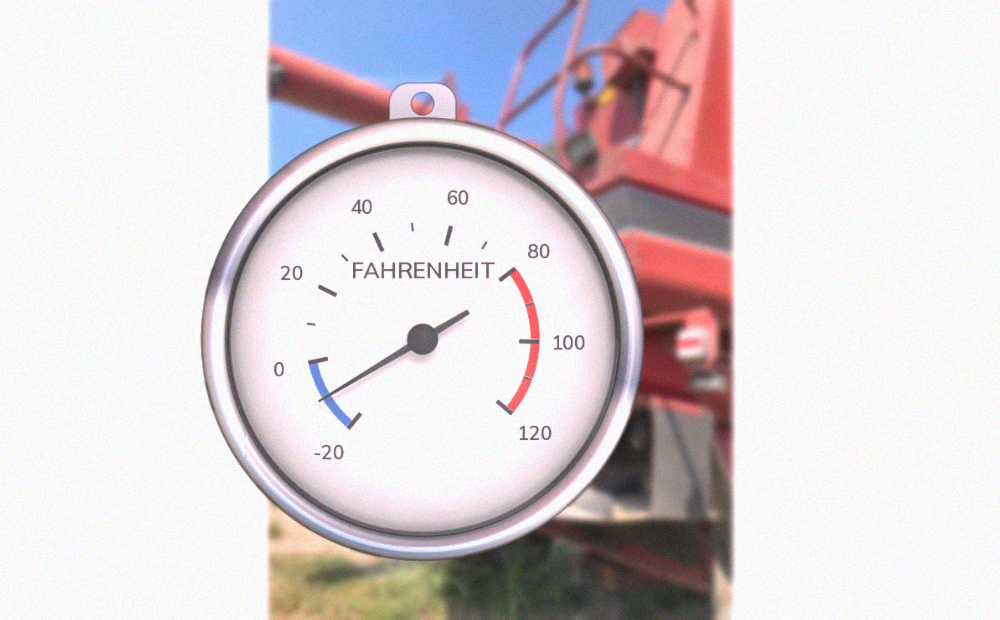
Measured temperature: -10 °F
